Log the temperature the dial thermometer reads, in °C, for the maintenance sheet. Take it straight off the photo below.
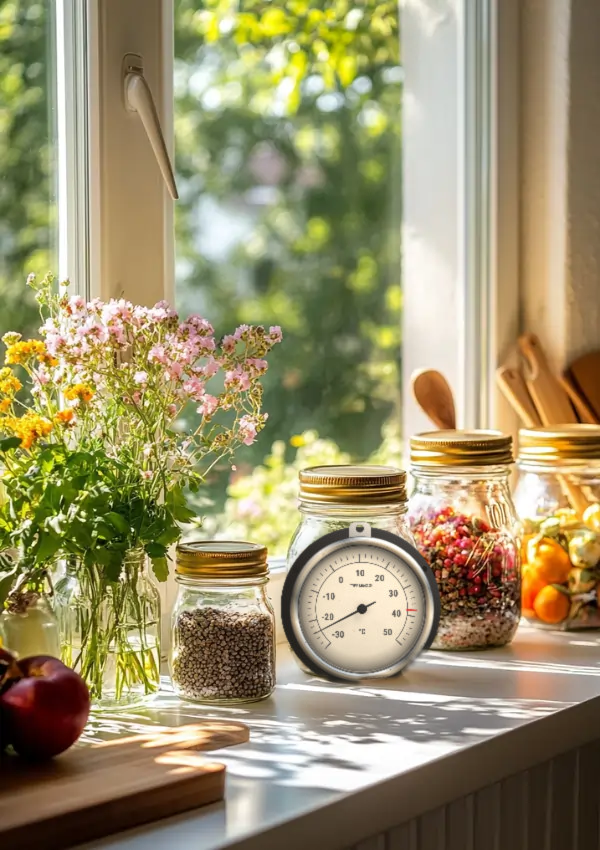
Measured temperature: -24 °C
